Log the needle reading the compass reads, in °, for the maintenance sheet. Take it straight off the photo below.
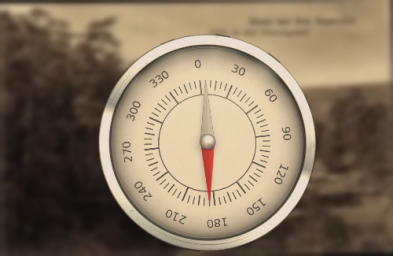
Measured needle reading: 185 °
